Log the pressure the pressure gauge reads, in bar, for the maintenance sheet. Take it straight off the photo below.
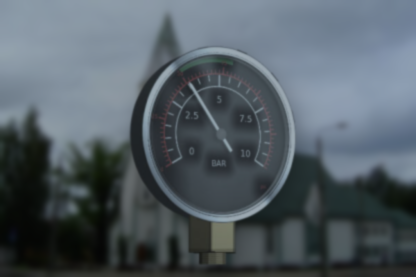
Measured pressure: 3.5 bar
